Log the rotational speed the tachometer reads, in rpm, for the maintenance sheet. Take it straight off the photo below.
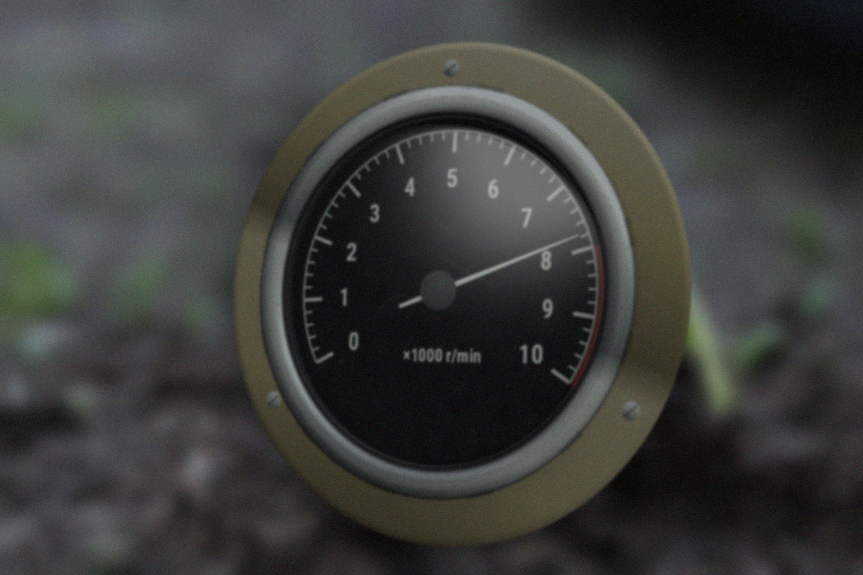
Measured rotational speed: 7800 rpm
